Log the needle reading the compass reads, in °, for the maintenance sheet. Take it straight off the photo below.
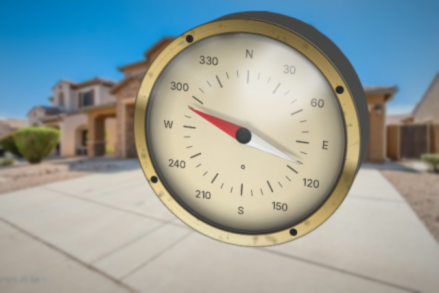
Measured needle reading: 290 °
